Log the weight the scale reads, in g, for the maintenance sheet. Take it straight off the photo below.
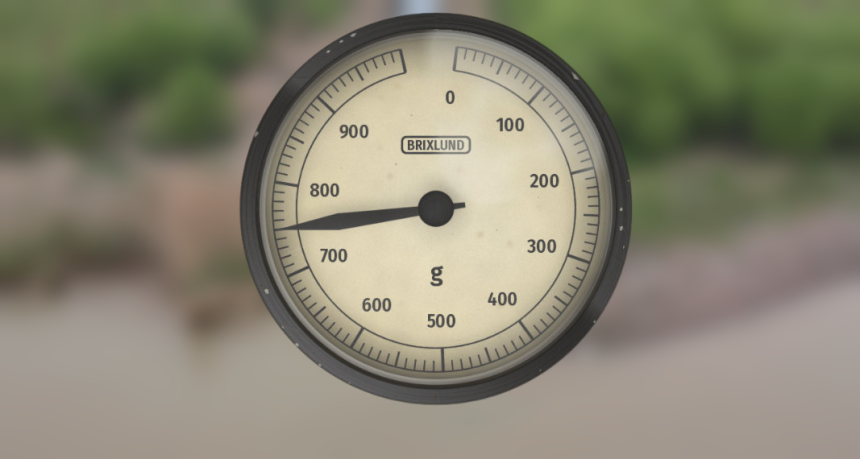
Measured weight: 750 g
